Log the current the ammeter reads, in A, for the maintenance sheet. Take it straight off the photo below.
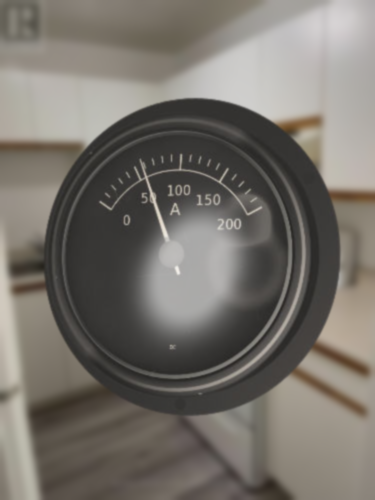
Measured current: 60 A
